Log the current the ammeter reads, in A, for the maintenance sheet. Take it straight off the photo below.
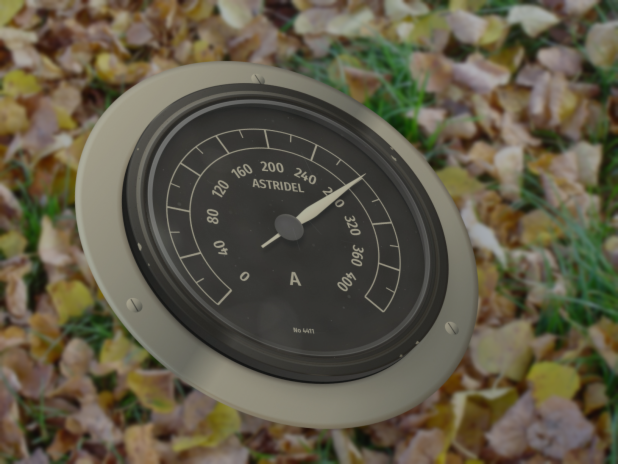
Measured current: 280 A
